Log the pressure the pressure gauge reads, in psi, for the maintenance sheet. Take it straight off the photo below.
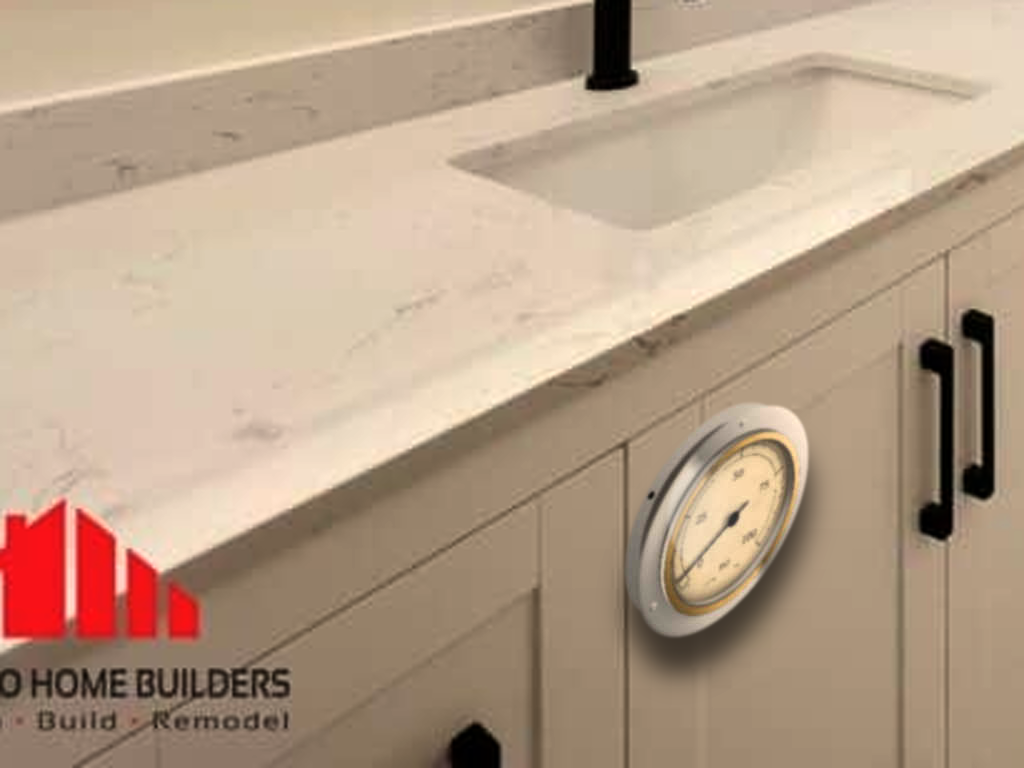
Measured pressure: 5 psi
